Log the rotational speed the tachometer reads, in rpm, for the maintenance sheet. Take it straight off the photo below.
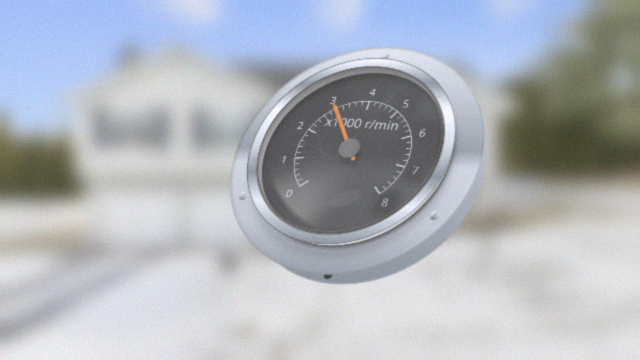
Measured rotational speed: 3000 rpm
